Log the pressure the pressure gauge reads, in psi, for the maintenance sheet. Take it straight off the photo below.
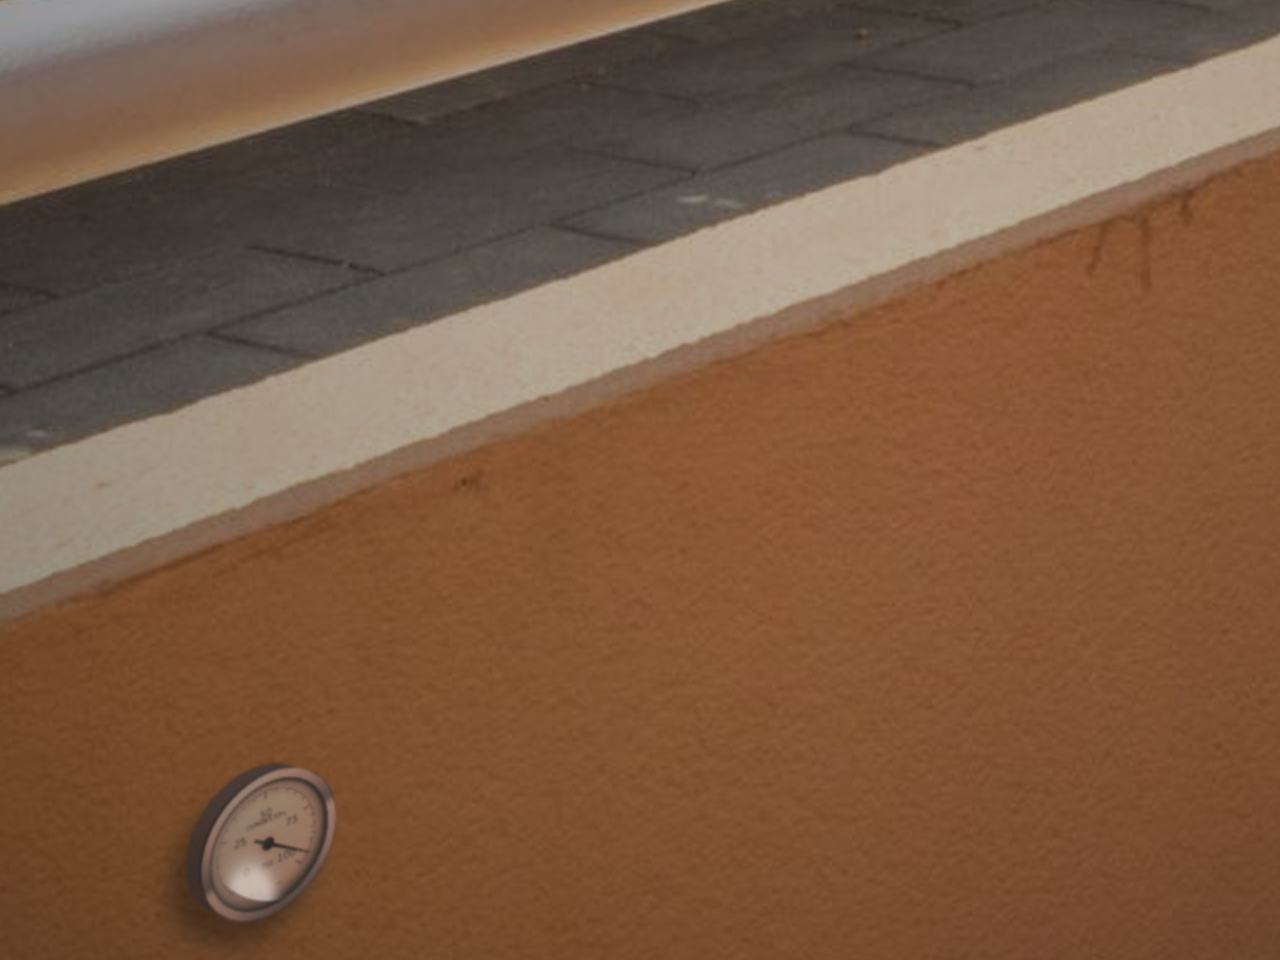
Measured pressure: 95 psi
